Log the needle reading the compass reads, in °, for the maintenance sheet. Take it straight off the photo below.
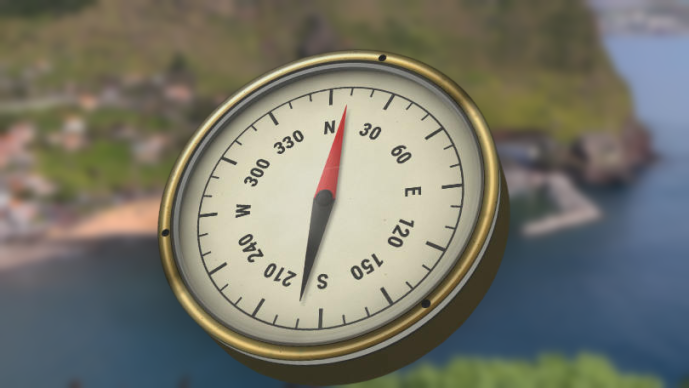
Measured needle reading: 10 °
